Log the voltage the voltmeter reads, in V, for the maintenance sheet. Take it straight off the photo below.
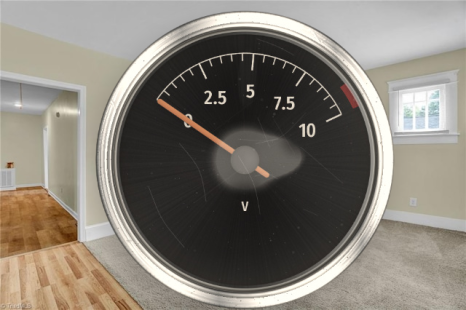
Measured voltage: 0 V
